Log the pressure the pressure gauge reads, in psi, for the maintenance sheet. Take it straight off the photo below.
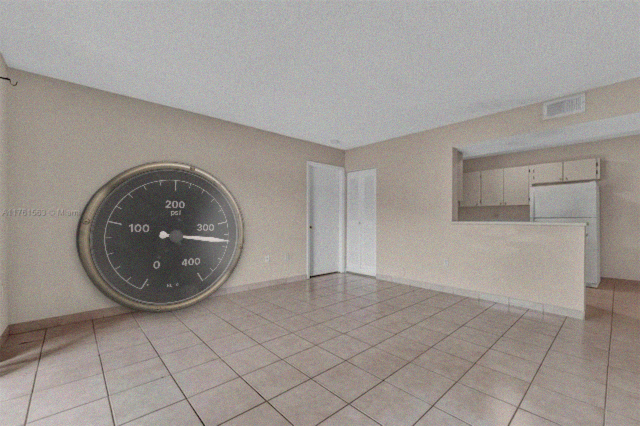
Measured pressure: 330 psi
